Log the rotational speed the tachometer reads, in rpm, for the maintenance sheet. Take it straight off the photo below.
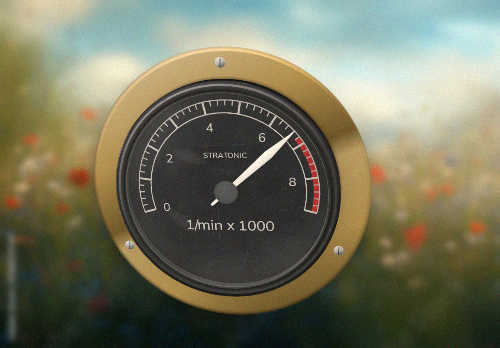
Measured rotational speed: 6600 rpm
